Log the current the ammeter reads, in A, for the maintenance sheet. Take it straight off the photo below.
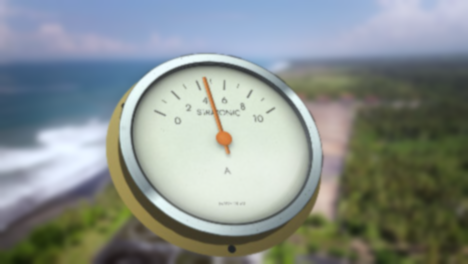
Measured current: 4.5 A
